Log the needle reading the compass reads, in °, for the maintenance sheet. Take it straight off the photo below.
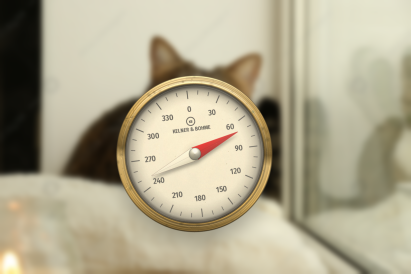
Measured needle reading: 70 °
